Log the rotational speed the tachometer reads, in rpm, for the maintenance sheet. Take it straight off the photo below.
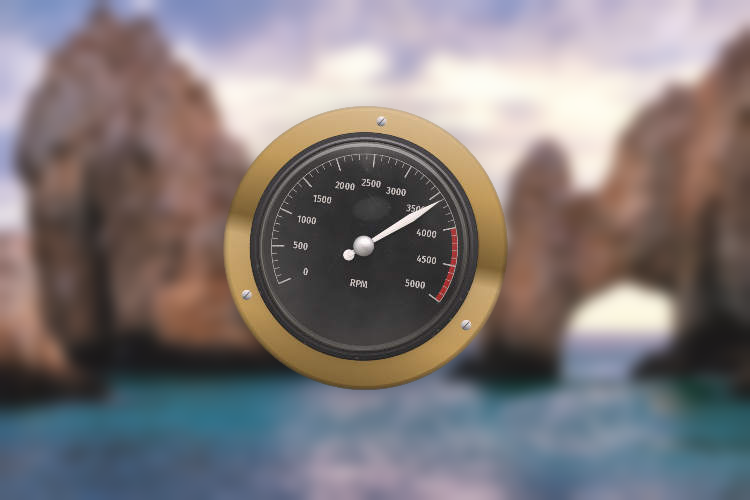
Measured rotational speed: 3600 rpm
